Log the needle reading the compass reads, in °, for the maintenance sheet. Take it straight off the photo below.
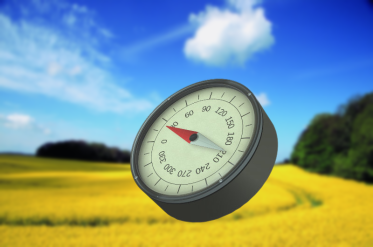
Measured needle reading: 22.5 °
